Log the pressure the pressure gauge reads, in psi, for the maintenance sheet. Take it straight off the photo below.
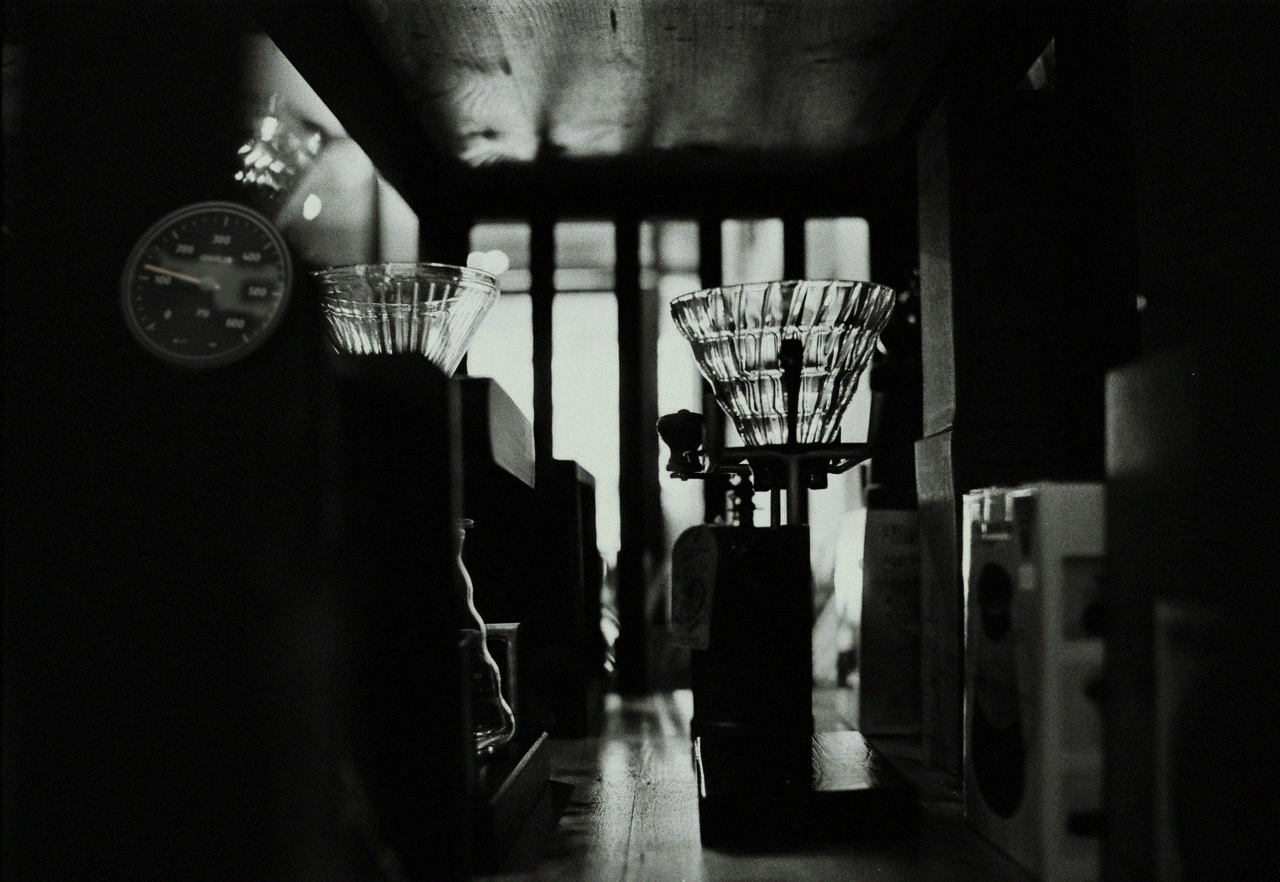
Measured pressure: 120 psi
